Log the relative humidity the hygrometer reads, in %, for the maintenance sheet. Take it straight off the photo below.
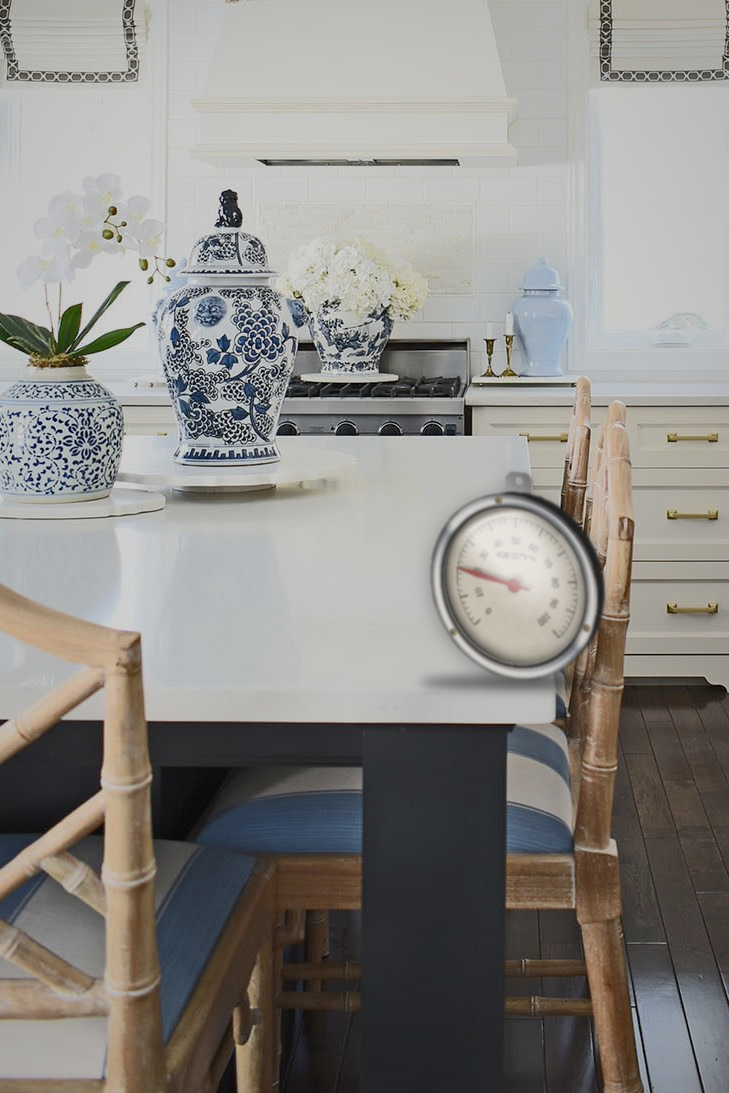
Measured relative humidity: 20 %
